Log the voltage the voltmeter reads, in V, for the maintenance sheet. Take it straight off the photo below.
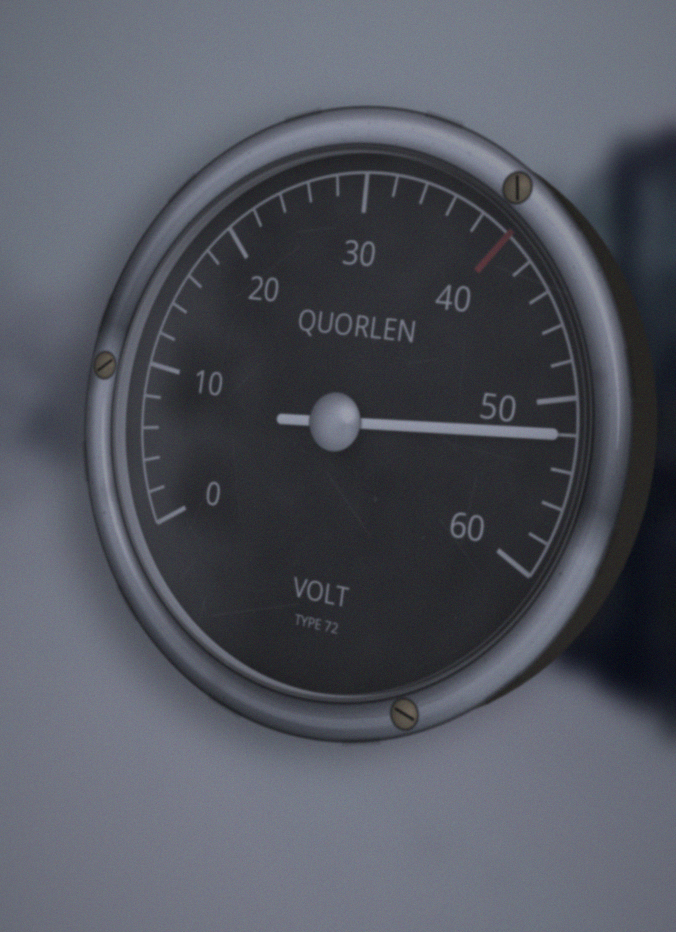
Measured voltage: 52 V
